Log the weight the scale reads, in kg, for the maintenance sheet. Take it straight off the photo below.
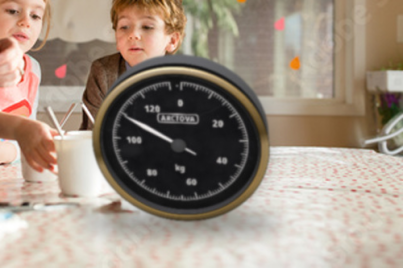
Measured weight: 110 kg
